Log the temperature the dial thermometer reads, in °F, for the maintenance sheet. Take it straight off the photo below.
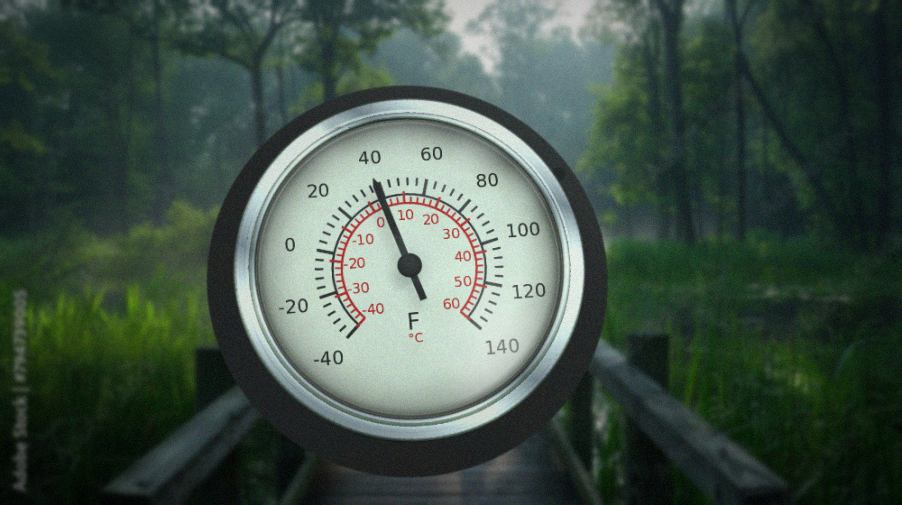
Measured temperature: 38 °F
